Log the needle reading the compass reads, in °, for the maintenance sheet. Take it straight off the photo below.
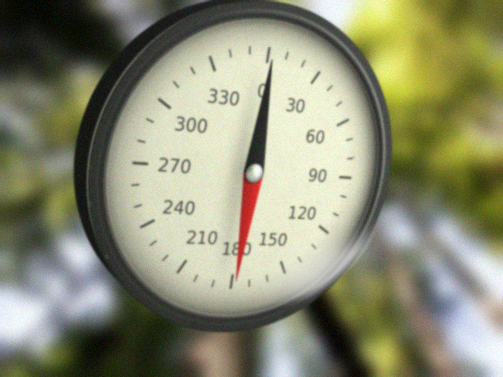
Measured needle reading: 180 °
